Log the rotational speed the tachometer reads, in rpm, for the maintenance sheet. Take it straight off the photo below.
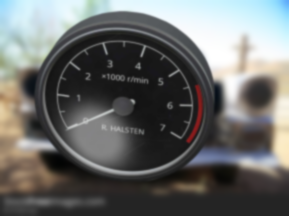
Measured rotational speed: 0 rpm
